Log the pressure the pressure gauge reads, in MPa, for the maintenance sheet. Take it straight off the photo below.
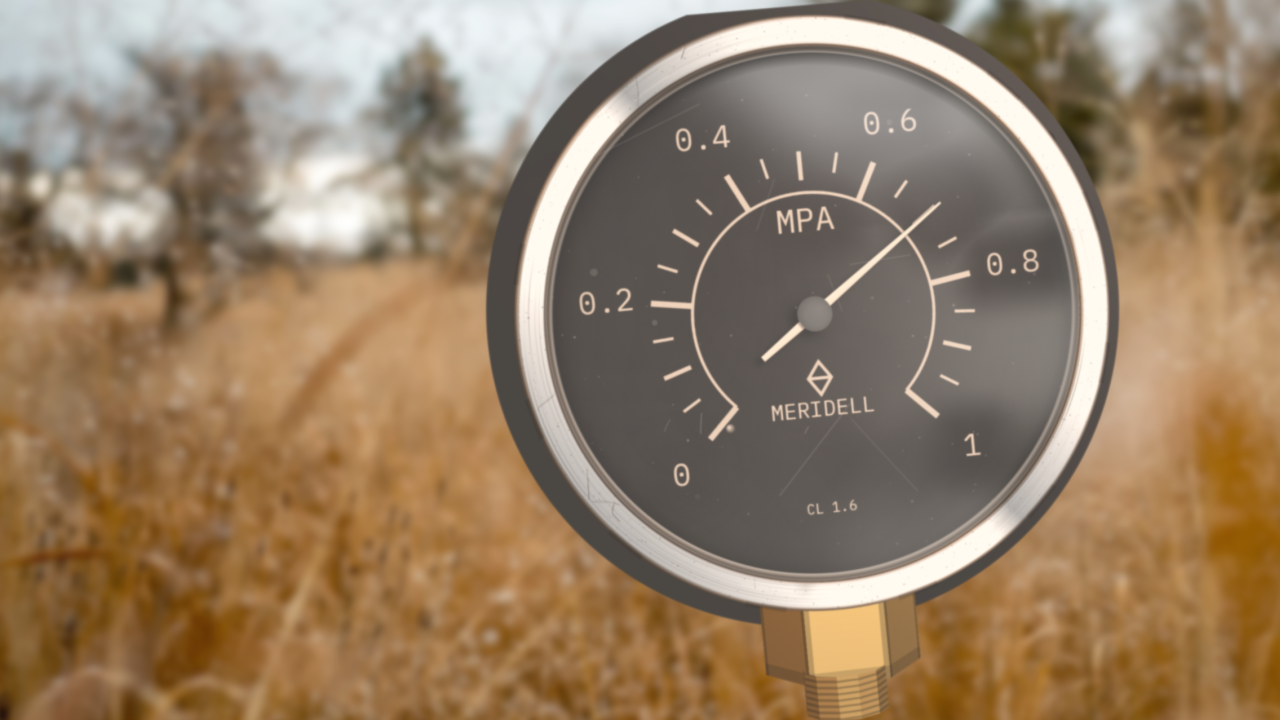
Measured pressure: 0.7 MPa
